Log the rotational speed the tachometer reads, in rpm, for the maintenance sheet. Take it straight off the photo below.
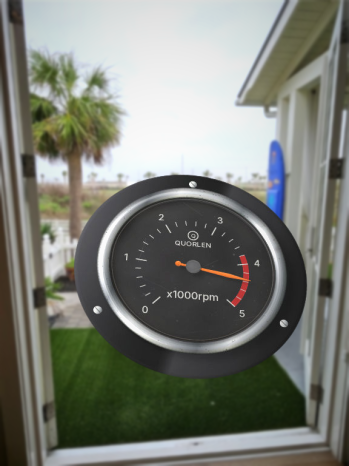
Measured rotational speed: 4400 rpm
